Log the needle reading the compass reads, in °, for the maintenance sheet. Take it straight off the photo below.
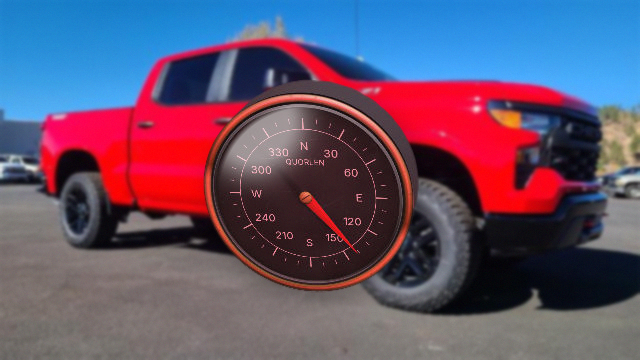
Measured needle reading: 140 °
